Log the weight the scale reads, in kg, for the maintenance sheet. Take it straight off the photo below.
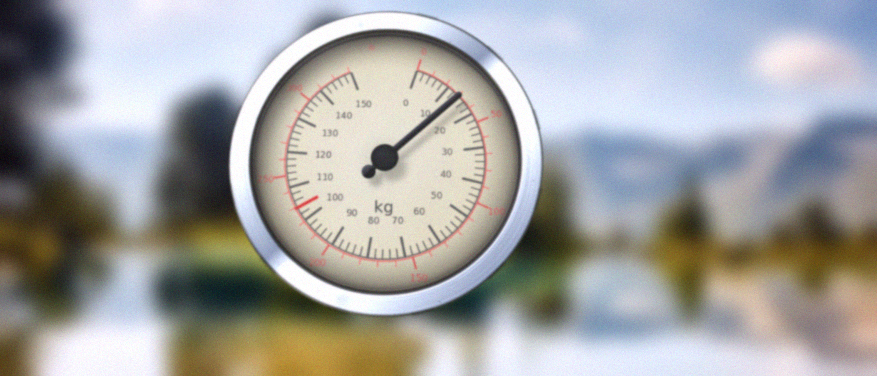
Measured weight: 14 kg
